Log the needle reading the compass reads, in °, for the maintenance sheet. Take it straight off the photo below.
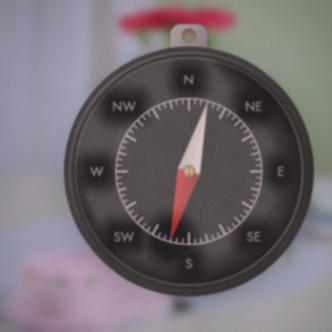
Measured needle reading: 195 °
